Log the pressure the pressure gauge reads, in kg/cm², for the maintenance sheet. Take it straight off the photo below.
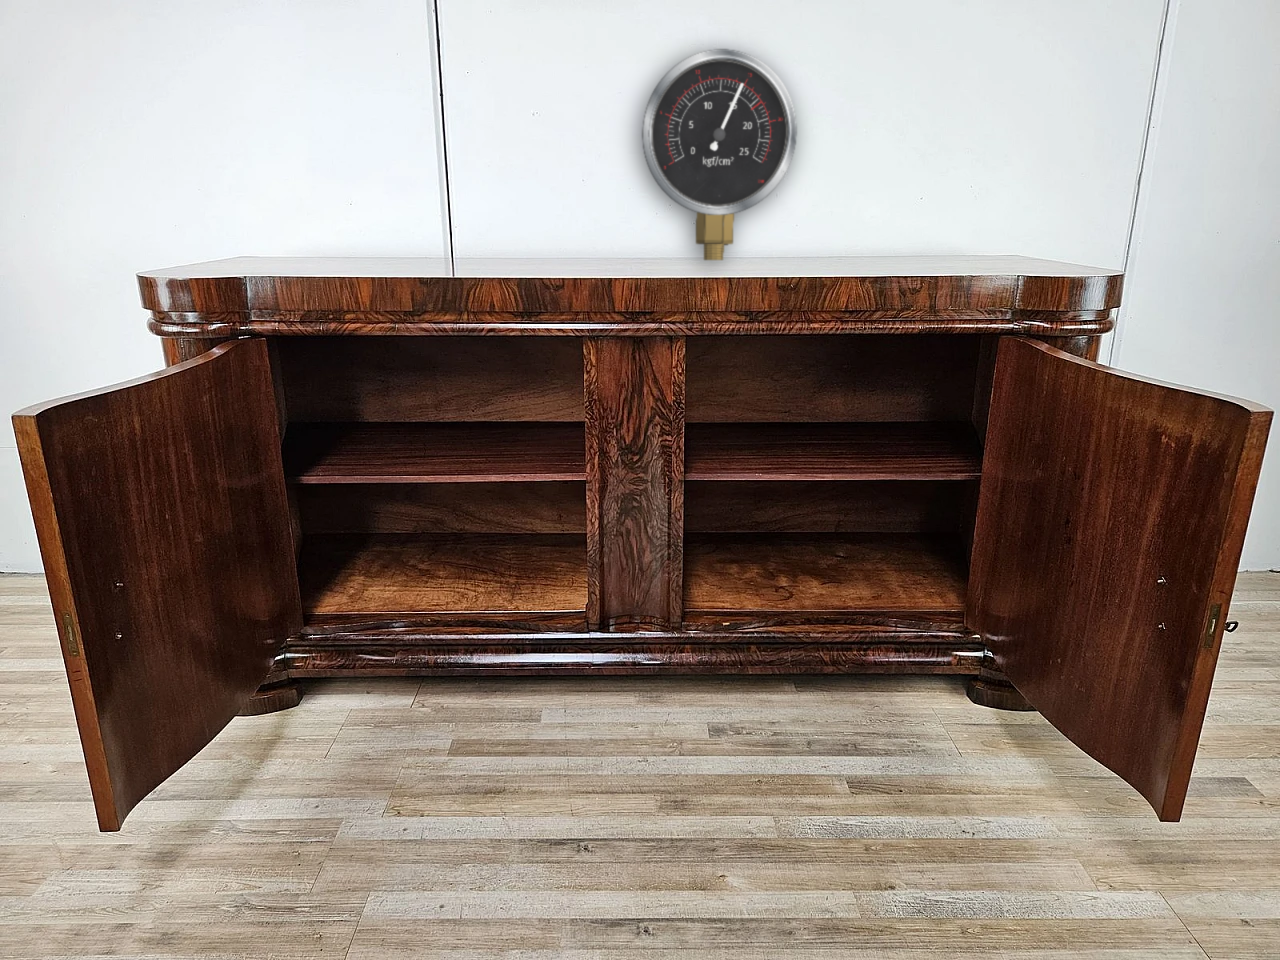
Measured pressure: 15 kg/cm²
